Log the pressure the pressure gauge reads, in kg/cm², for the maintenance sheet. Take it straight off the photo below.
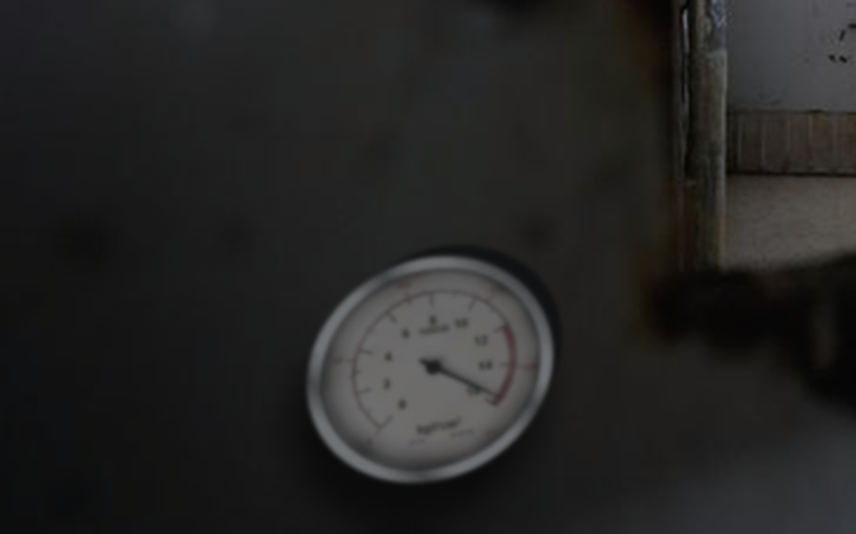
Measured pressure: 15.5 kg/cm²
